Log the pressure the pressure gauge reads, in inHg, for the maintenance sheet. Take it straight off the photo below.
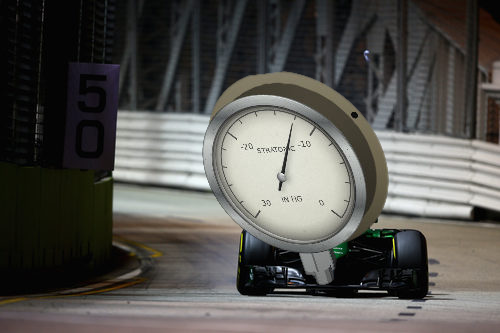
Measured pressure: -12 inHg
